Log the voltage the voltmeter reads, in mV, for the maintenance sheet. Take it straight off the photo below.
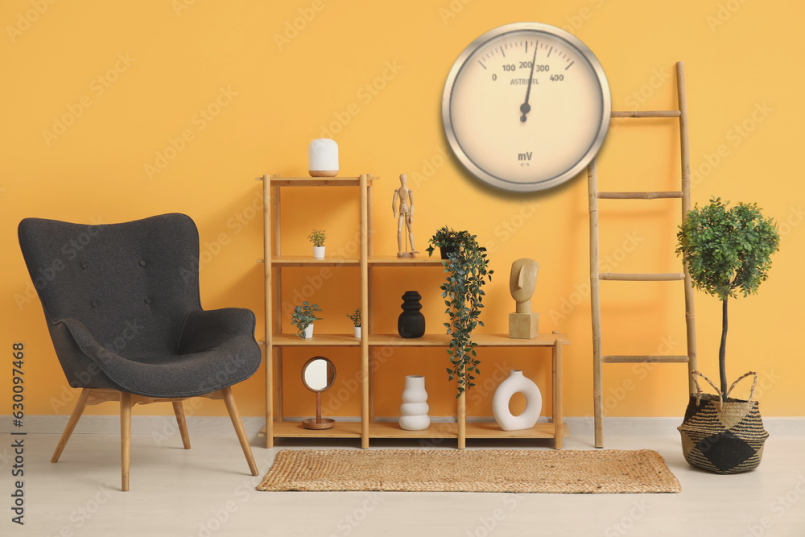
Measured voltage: 240 mV
